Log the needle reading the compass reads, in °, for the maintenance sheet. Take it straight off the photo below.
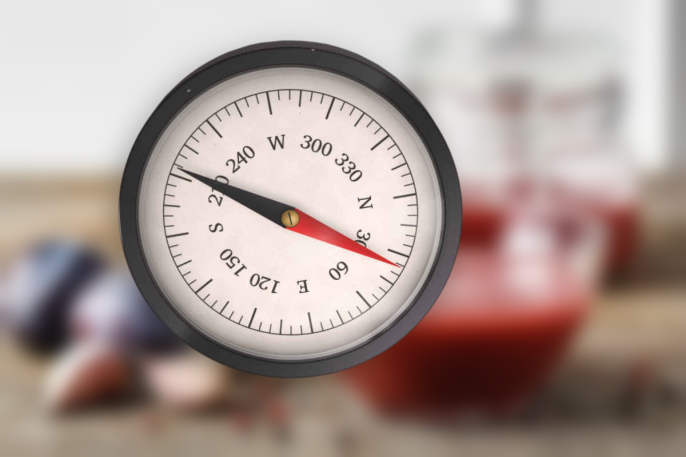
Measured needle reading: 35 °
